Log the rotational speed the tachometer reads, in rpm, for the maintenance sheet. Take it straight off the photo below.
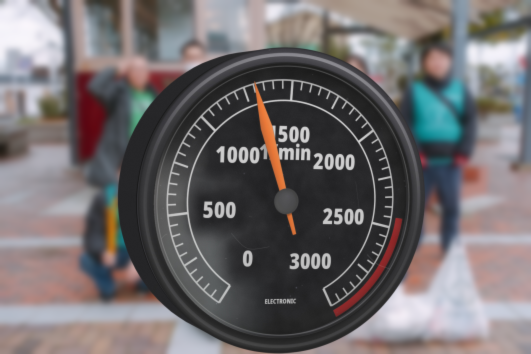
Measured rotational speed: 1300 rpm
